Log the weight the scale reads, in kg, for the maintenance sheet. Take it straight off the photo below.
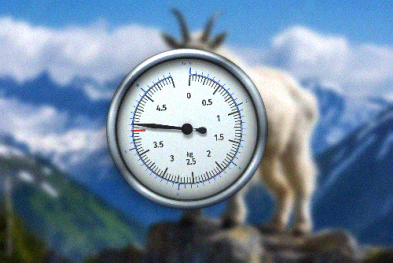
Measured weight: 4 kg
